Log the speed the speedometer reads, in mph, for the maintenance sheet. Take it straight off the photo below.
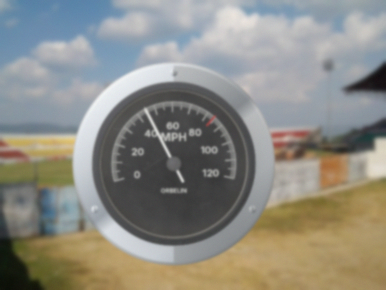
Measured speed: 45 mph
